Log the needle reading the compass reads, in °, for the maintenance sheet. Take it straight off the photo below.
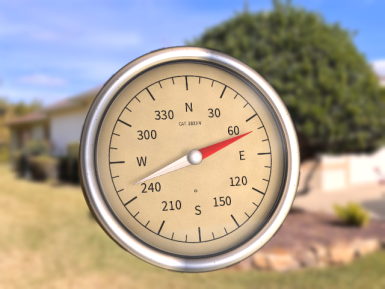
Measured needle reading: 70 °
